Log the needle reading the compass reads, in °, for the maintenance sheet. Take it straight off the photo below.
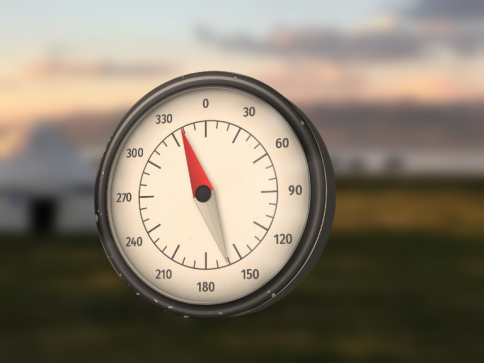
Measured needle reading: 340 °
